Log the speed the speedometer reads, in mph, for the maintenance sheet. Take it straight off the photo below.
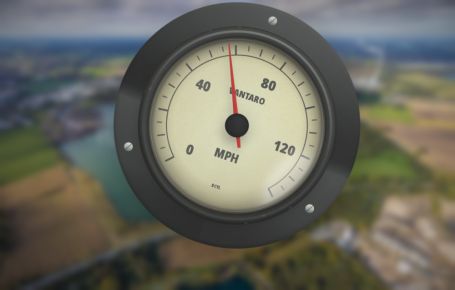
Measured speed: 57.5 mph
